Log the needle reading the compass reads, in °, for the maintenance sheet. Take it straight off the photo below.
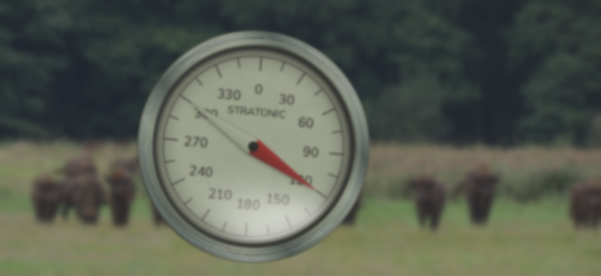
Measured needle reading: 120 °
